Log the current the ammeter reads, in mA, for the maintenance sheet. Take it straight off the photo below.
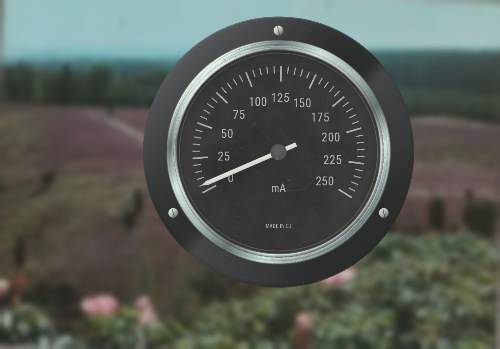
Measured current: 5 mA
